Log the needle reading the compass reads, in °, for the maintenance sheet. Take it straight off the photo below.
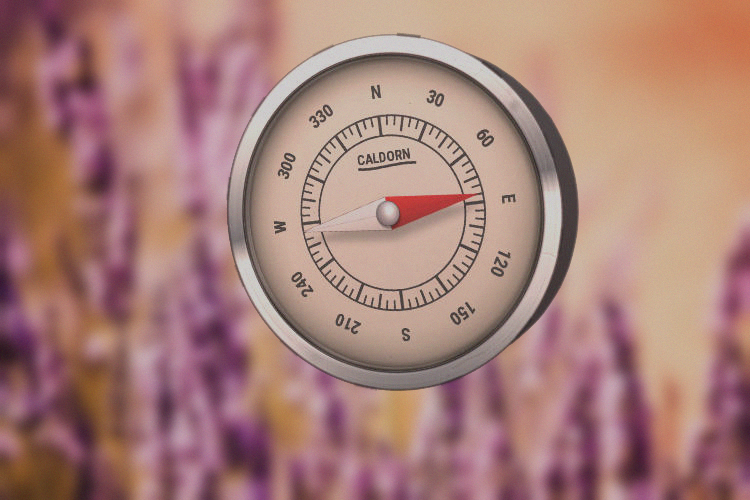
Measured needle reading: 85 °
